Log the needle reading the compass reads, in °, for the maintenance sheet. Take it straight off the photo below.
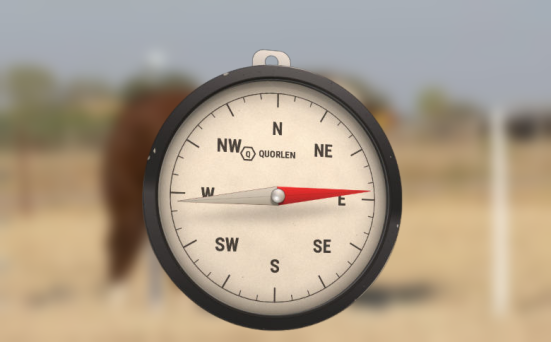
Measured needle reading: 85 °
